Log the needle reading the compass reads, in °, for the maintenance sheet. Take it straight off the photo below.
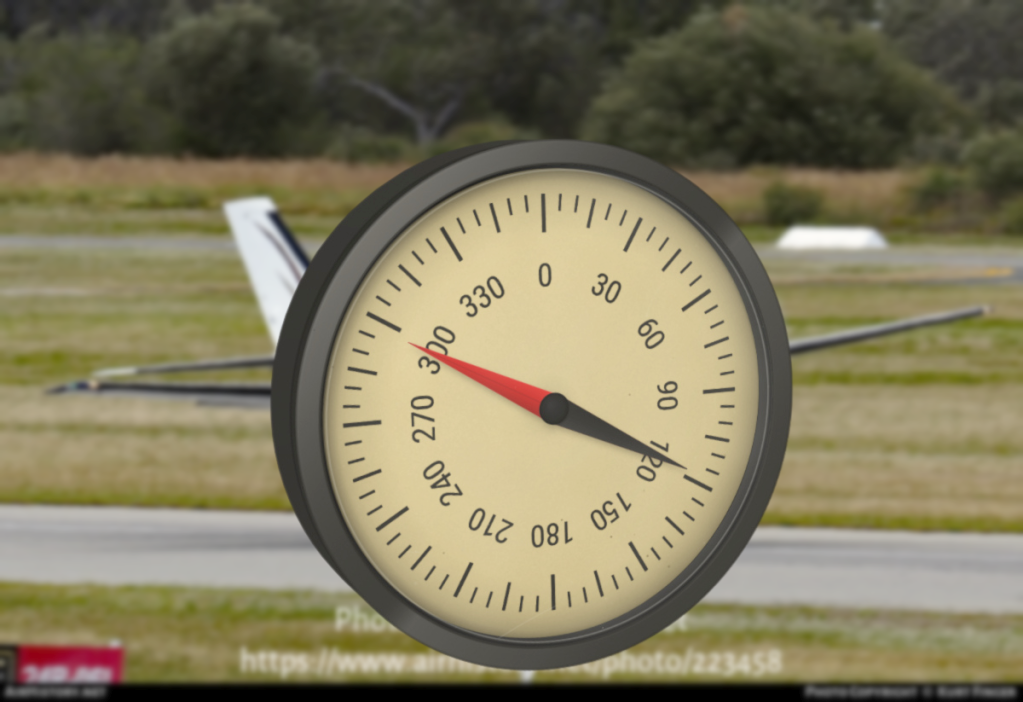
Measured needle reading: 297.5 °
